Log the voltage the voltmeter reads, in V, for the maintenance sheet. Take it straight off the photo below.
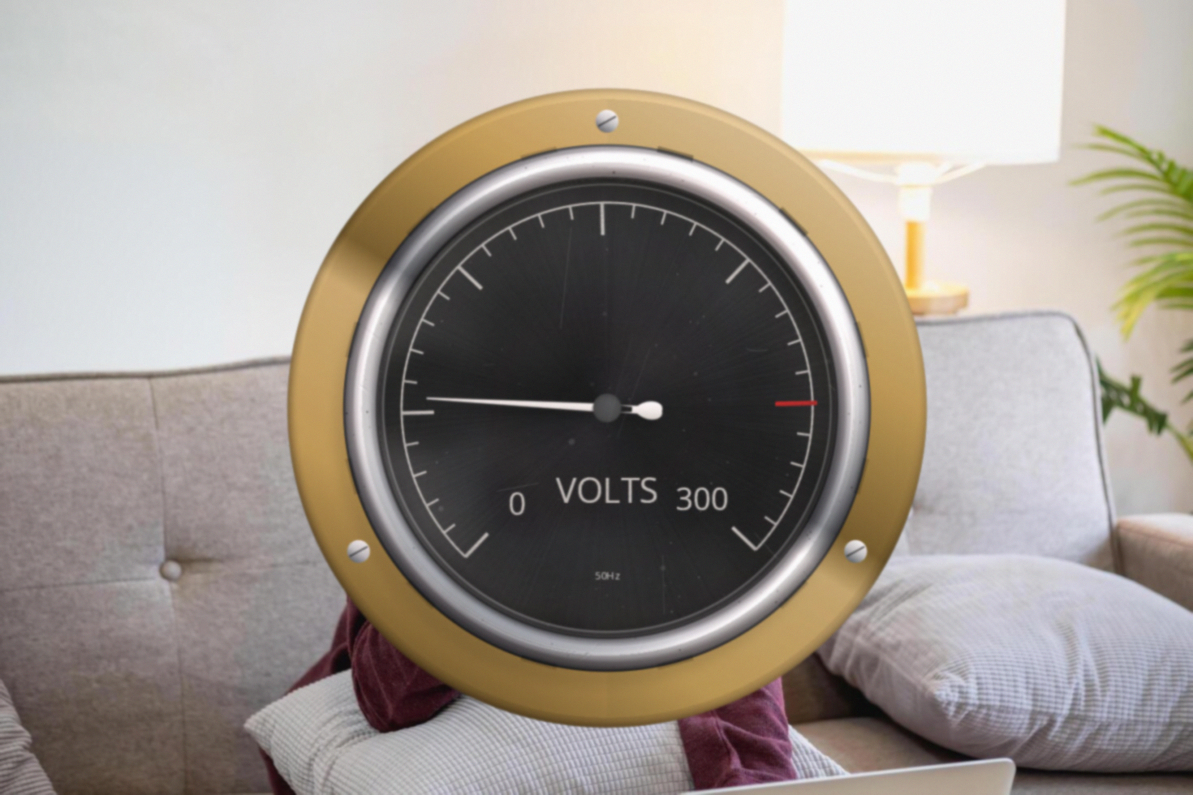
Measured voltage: 55 V
